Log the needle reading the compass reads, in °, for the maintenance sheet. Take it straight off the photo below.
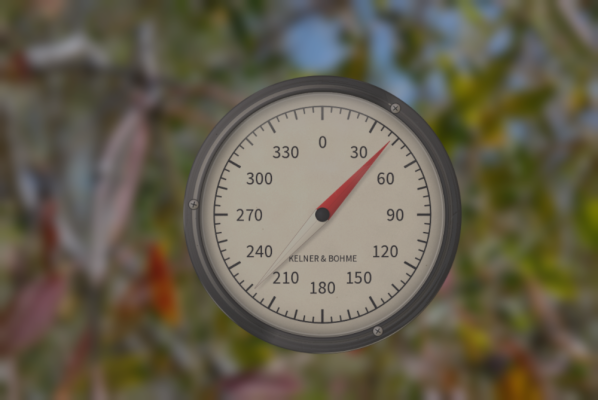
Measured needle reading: 42.5 °
